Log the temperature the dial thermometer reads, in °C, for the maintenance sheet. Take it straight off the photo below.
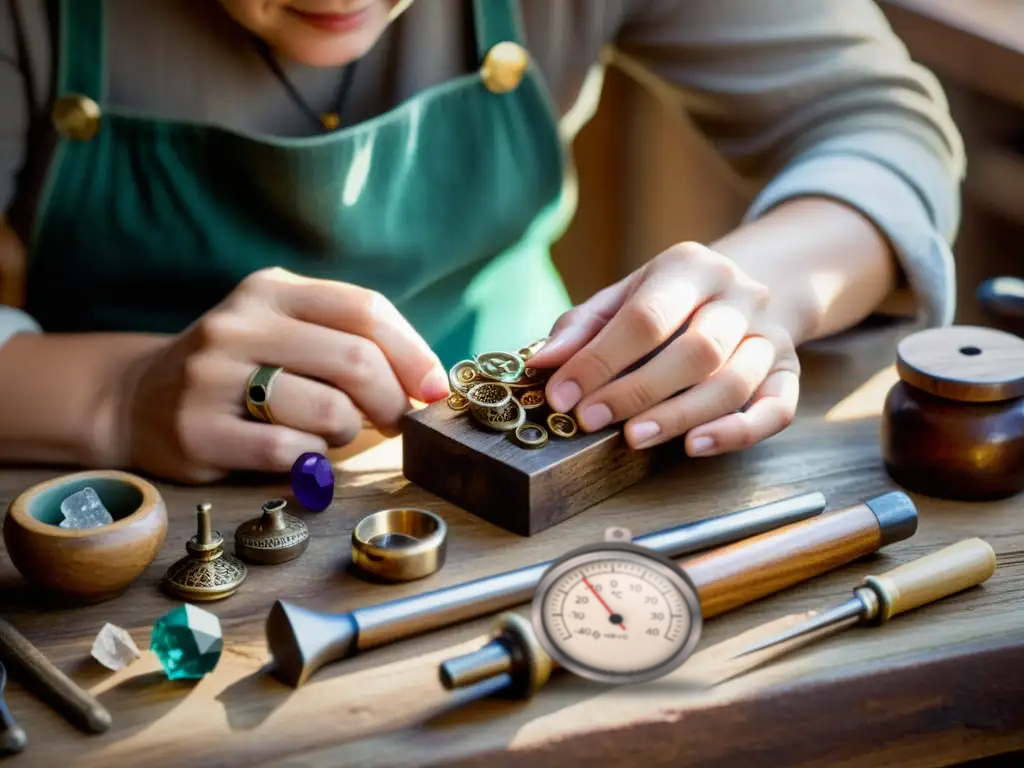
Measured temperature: -10 °C
